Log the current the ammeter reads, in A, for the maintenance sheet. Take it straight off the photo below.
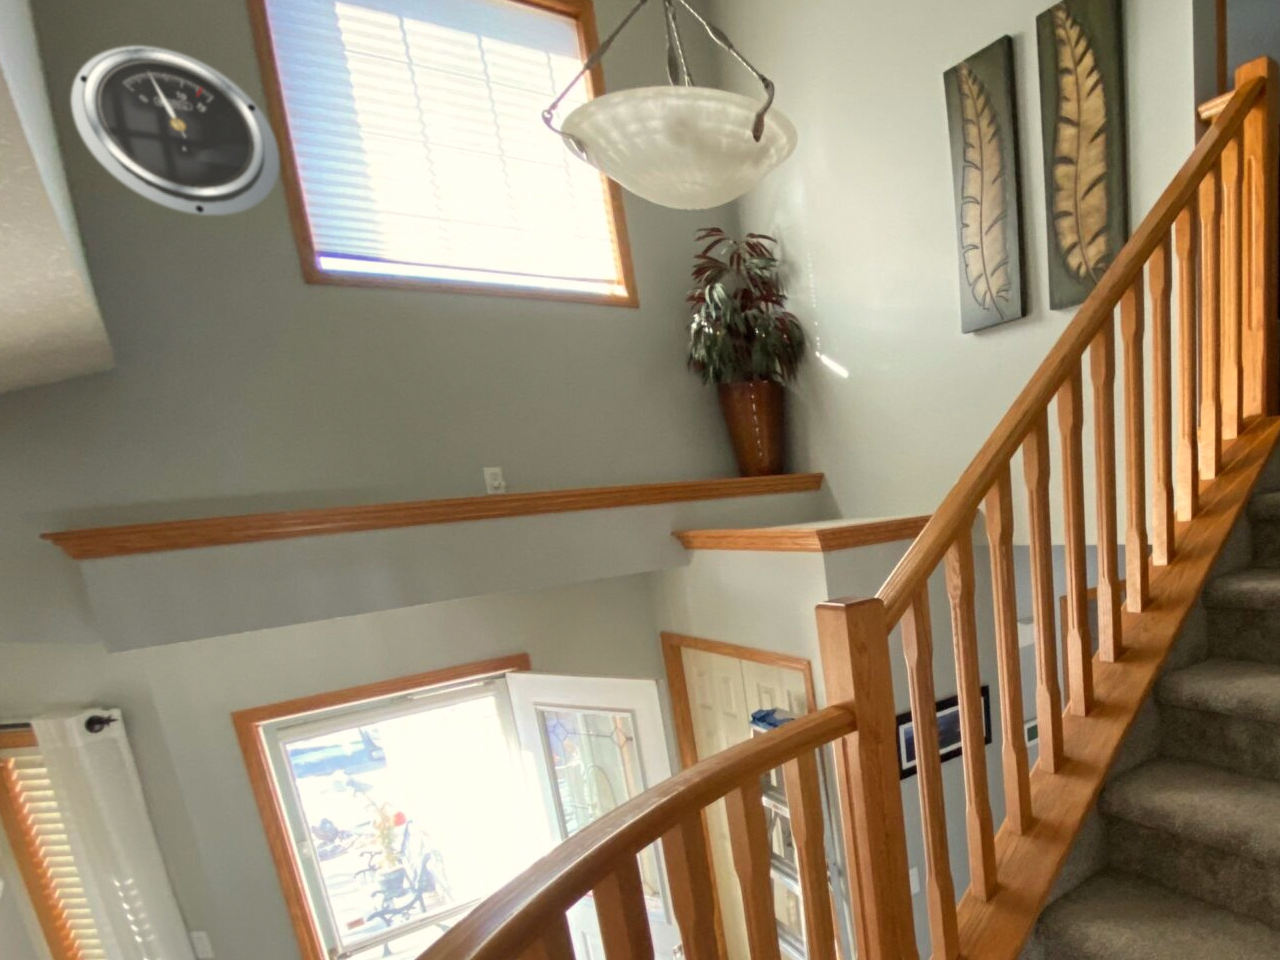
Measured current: 5 A
